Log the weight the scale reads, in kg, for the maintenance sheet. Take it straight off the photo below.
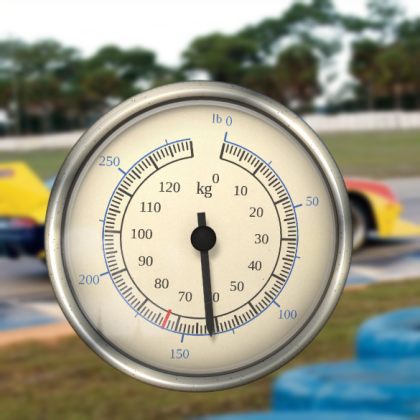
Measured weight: 62 kg
